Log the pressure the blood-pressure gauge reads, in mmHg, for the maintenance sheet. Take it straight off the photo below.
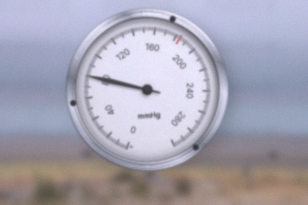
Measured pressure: 80 mmHg
